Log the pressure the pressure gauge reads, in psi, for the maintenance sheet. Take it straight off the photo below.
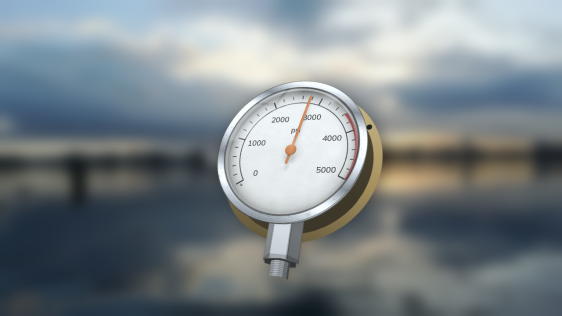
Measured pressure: 2800 psi
